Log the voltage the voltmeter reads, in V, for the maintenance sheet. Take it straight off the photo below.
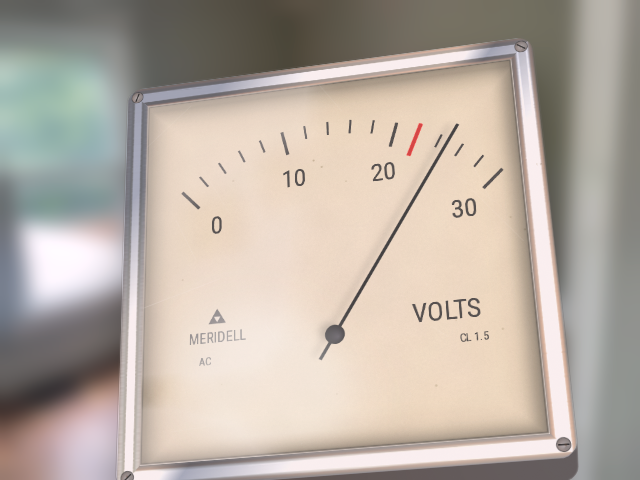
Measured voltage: 25 V
